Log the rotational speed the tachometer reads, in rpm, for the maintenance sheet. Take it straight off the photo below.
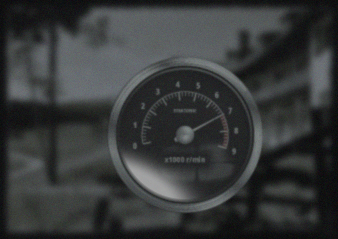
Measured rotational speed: 7000 rpm
